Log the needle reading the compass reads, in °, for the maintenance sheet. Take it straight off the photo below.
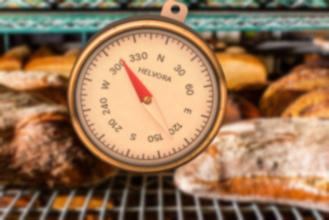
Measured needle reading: 310 °
